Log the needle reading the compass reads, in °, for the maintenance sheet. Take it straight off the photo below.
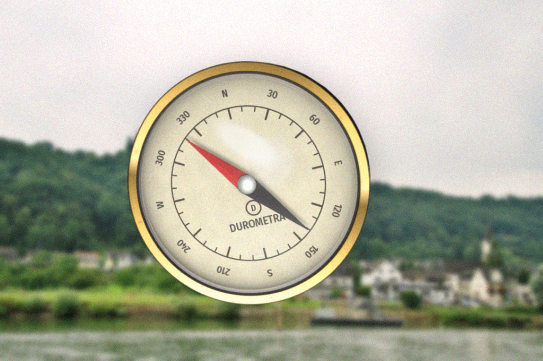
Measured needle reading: 320 °
